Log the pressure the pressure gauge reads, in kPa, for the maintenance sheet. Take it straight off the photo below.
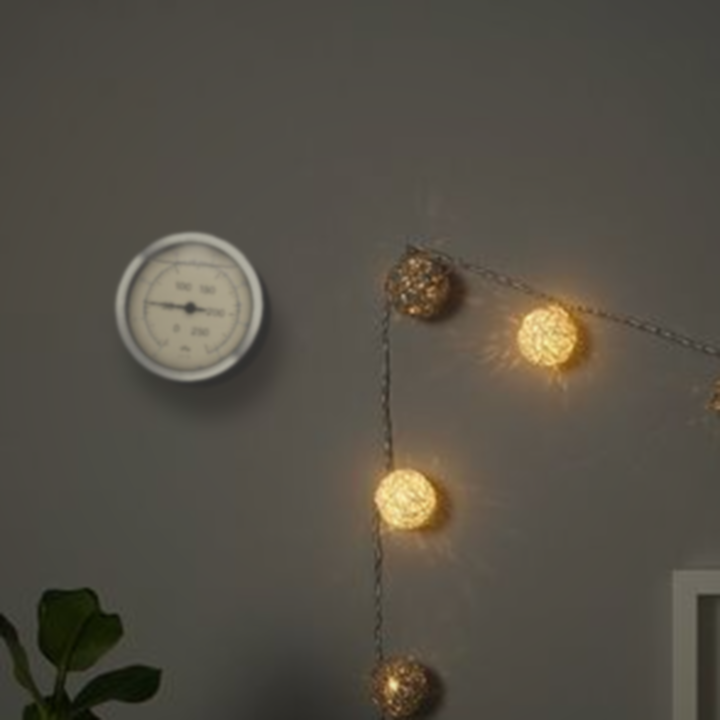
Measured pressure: 50 kPa
